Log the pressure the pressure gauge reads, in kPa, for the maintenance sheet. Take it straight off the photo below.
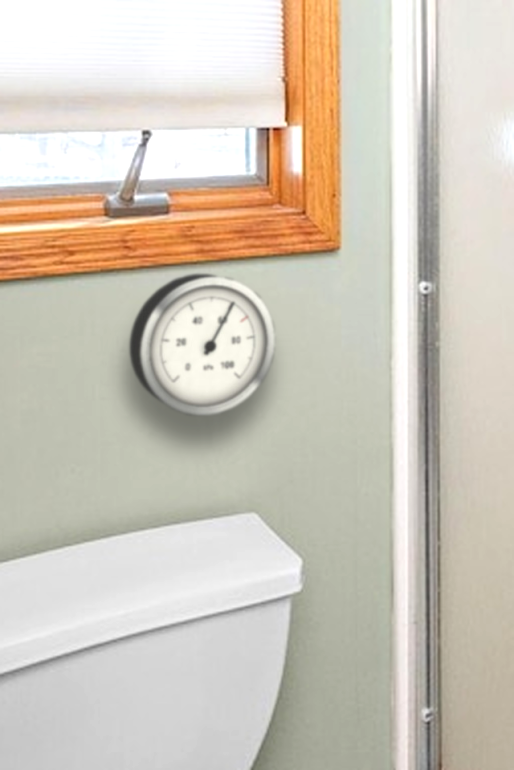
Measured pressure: 60 kPa
